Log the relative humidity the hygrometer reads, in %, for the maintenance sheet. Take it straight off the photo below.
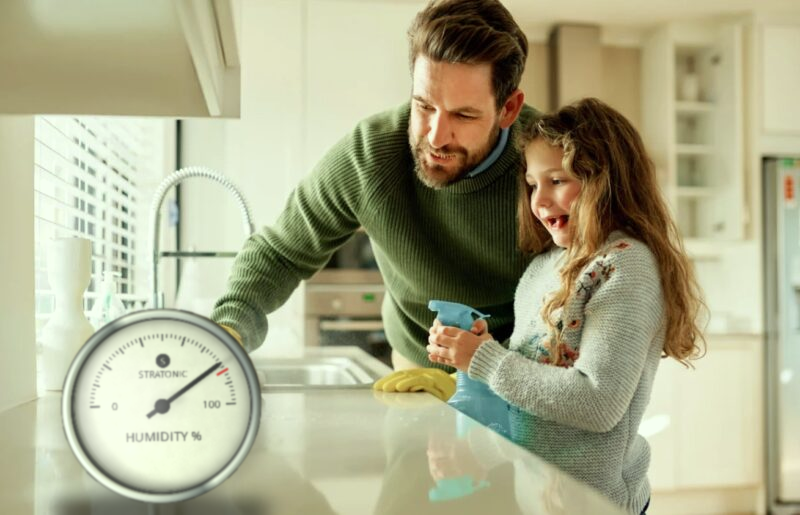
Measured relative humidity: 80 %
